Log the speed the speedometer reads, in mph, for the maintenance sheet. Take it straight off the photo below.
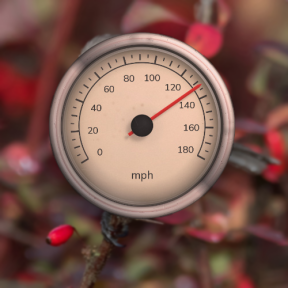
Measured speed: 132.5 mph
